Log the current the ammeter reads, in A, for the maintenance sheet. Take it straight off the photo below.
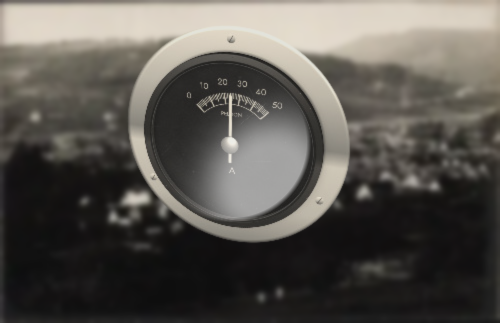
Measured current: 25 A
